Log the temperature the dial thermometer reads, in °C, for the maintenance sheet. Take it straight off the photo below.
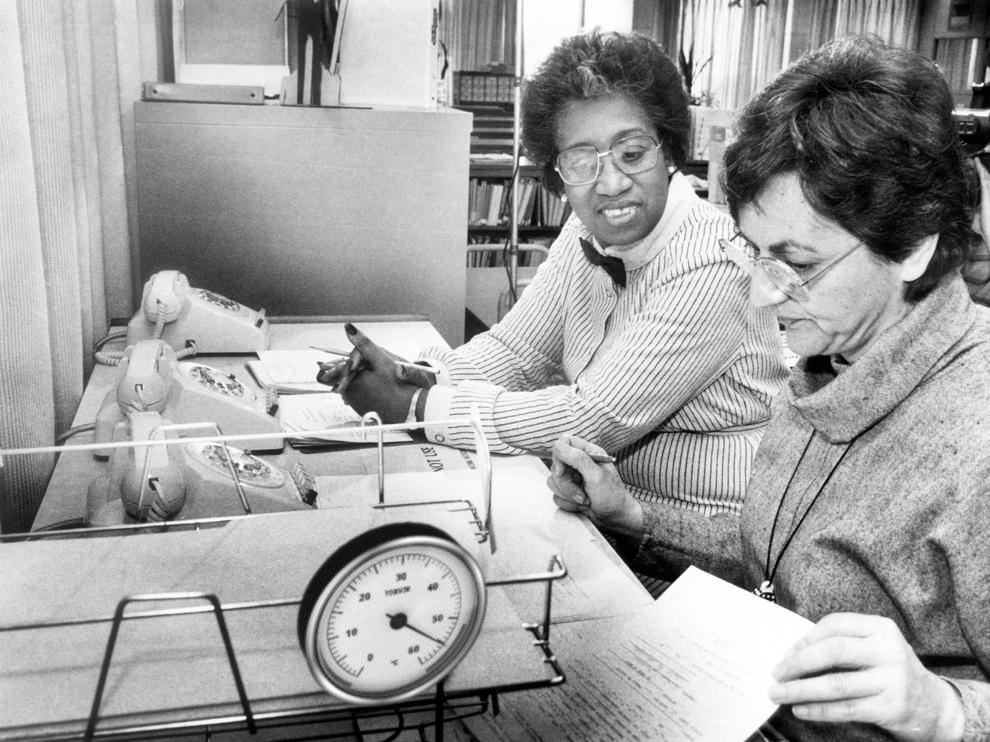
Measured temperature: 55 °C
